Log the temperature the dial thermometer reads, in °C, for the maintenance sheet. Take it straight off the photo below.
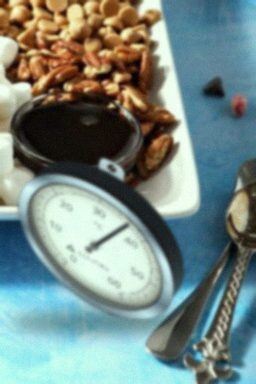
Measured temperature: 36 °C
